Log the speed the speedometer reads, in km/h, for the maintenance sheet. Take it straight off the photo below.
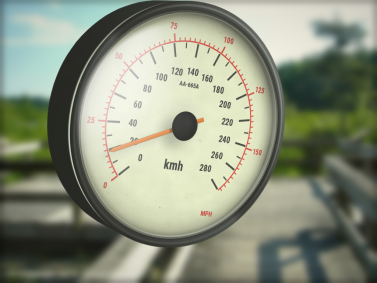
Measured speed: 20 km/h
